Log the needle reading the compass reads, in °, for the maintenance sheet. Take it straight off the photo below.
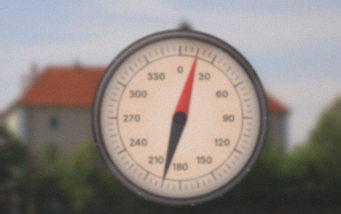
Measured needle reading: 15 °
